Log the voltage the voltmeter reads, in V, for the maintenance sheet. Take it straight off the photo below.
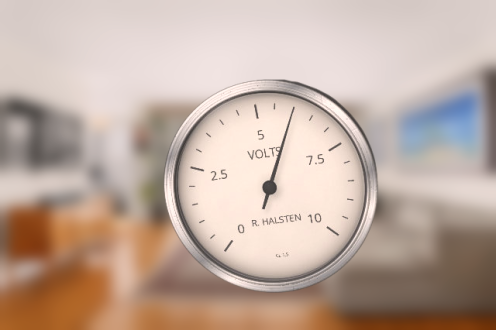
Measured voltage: 6 V
